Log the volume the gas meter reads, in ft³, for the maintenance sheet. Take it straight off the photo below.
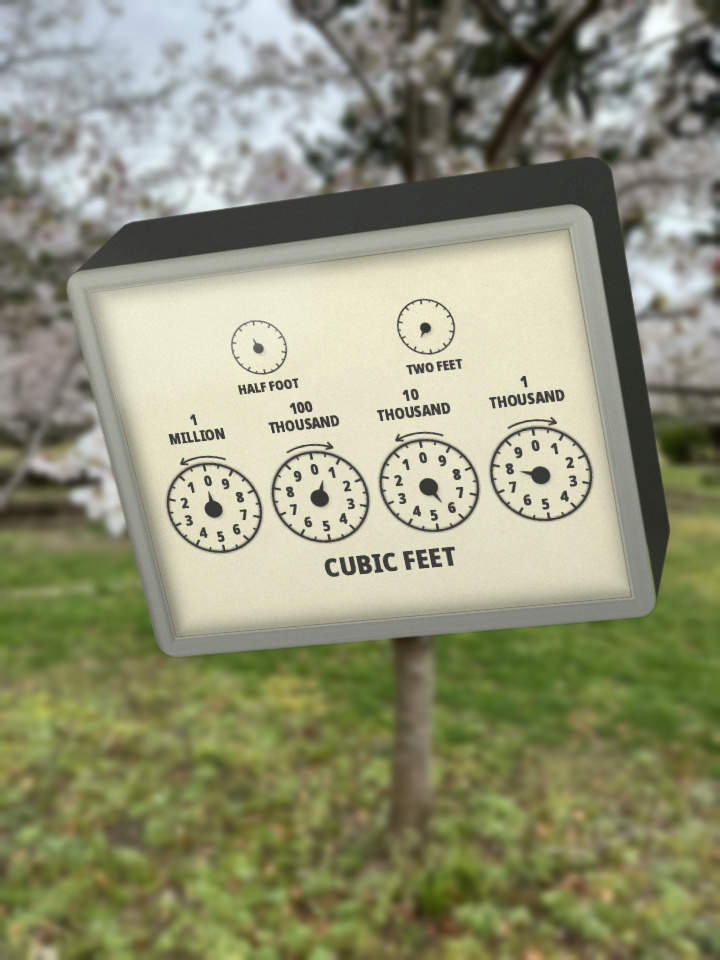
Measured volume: 5800 ft³
